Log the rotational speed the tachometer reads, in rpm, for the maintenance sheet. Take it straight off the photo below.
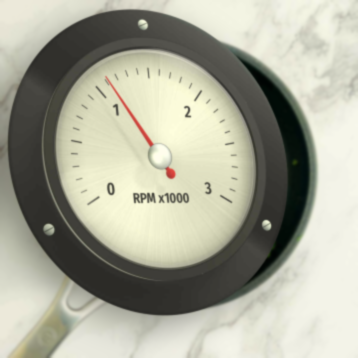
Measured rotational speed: 1100 rpm
